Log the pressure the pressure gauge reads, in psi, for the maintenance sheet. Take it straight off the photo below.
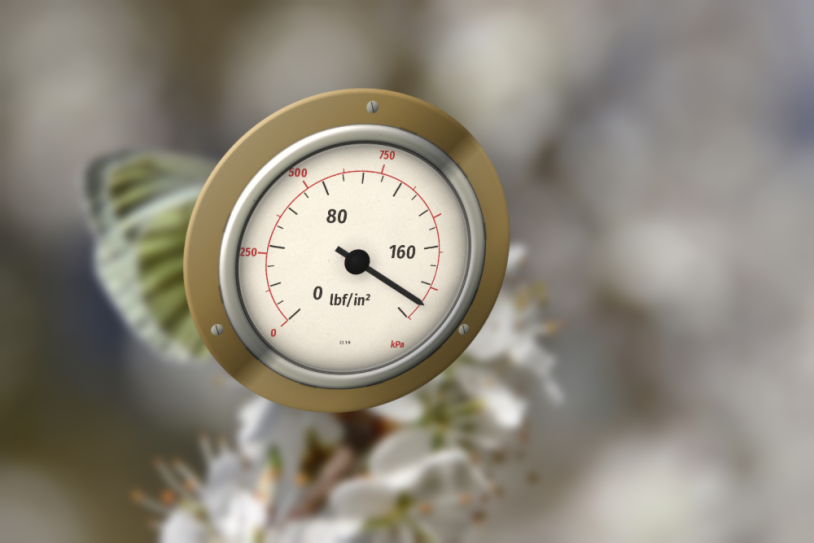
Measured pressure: 190 psi
